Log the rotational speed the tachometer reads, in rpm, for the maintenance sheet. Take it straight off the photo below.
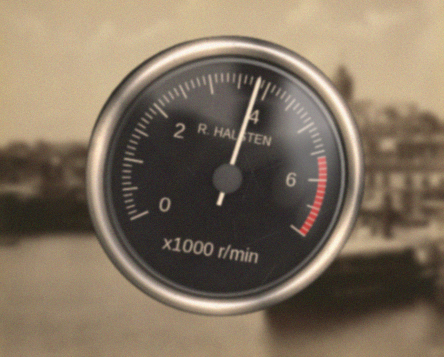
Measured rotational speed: 3800 rpm
